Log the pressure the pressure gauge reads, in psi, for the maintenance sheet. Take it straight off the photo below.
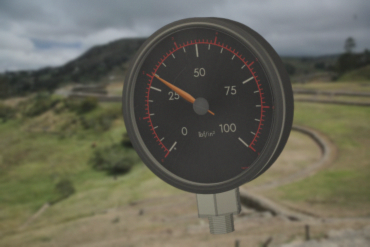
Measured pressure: 30 psi
